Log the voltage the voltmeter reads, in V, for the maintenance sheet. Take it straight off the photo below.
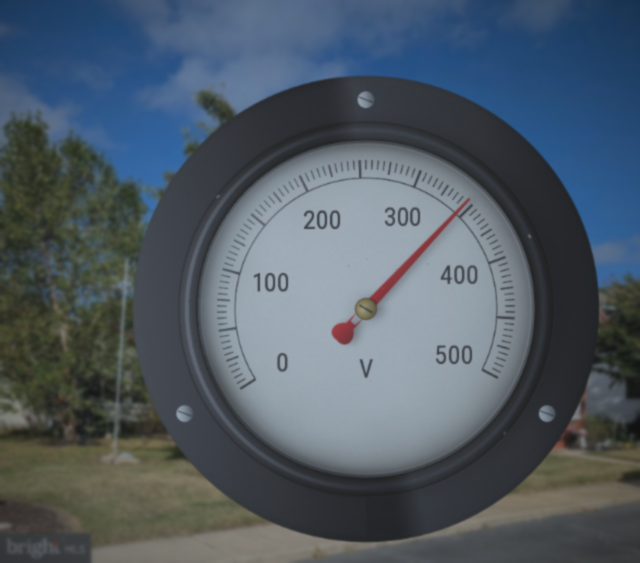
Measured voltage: 345 V
